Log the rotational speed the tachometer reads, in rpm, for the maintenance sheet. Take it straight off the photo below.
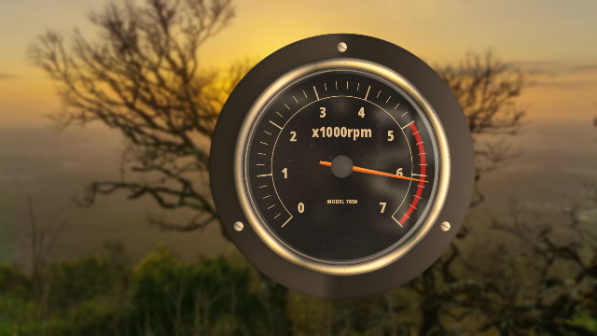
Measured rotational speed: 6100 rpm
